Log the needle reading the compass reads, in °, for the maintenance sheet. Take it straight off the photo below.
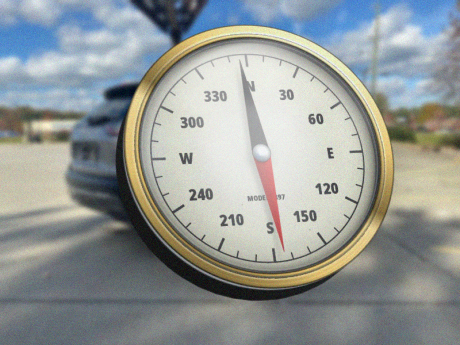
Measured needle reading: 175 °
